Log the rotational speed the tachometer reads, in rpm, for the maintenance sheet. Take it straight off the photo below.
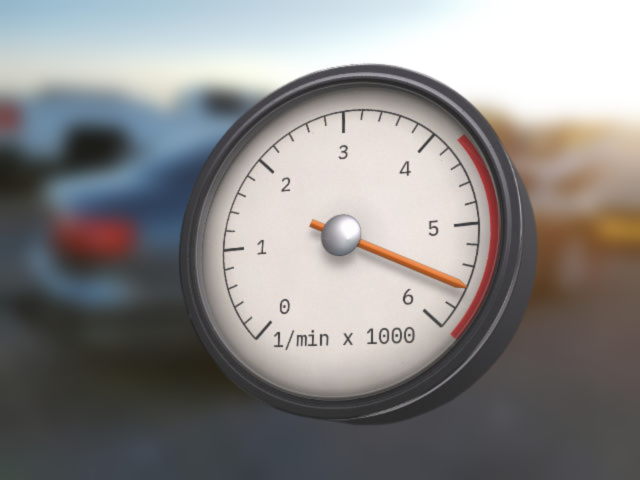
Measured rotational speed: 5600 rpm
